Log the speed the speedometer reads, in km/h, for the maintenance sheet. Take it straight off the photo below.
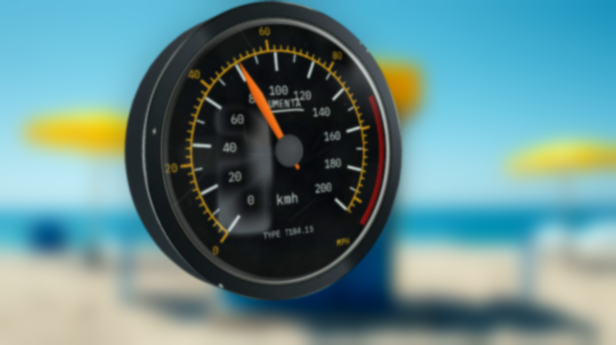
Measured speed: 80 km/h
